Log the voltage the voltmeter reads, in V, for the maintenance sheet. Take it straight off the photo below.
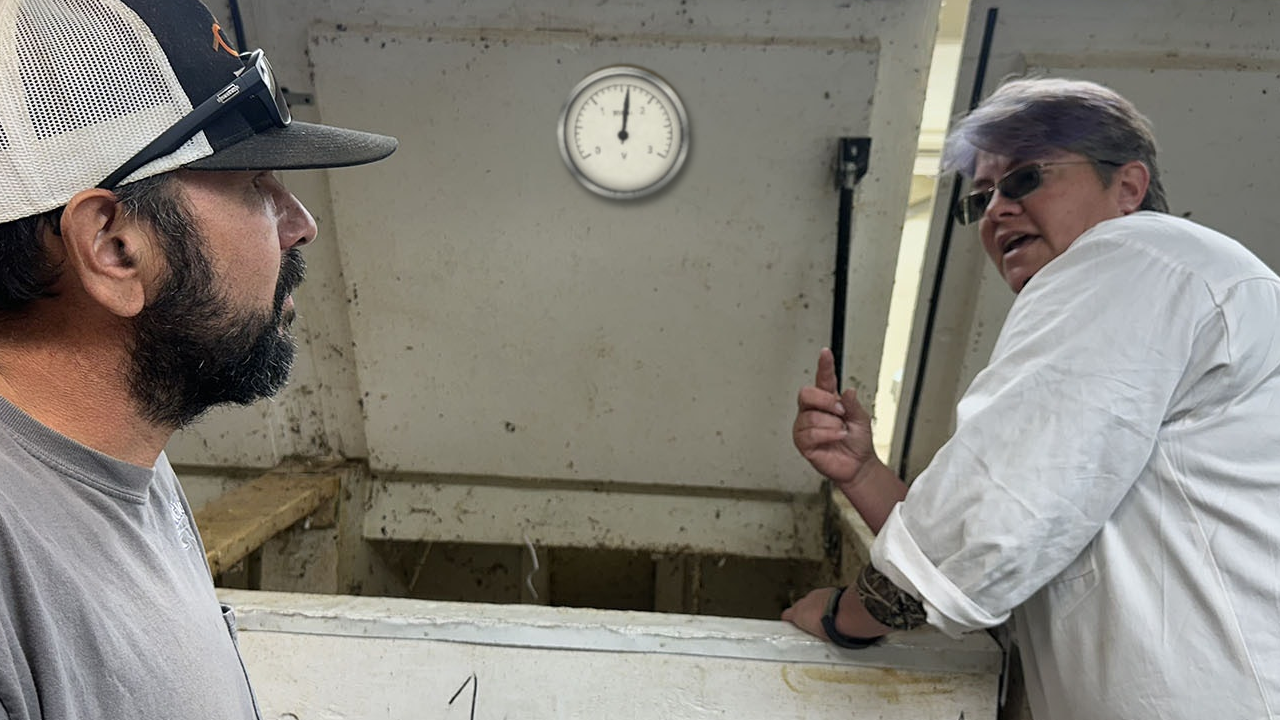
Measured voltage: 1.6 V
